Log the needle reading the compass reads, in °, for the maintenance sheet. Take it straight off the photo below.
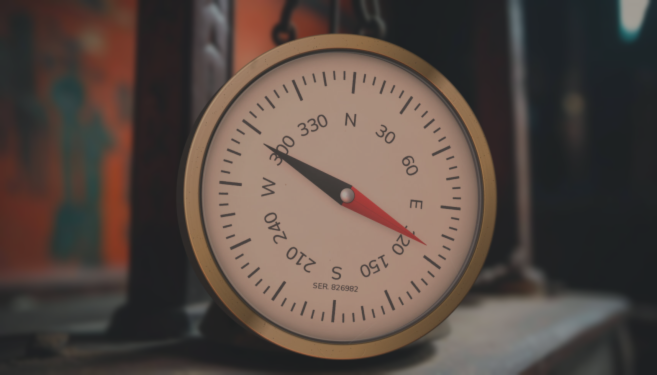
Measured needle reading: 115 °
